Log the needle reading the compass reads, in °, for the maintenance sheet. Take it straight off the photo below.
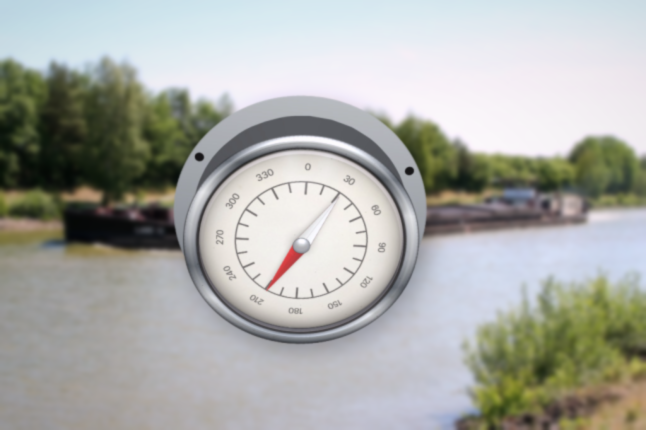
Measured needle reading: 210 °
